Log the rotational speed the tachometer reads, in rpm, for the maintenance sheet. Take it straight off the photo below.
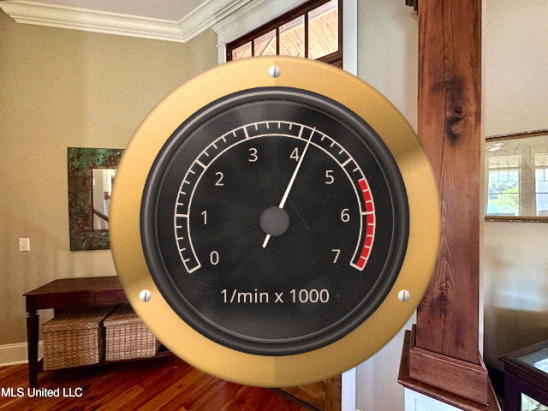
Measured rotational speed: 4200 rpm
